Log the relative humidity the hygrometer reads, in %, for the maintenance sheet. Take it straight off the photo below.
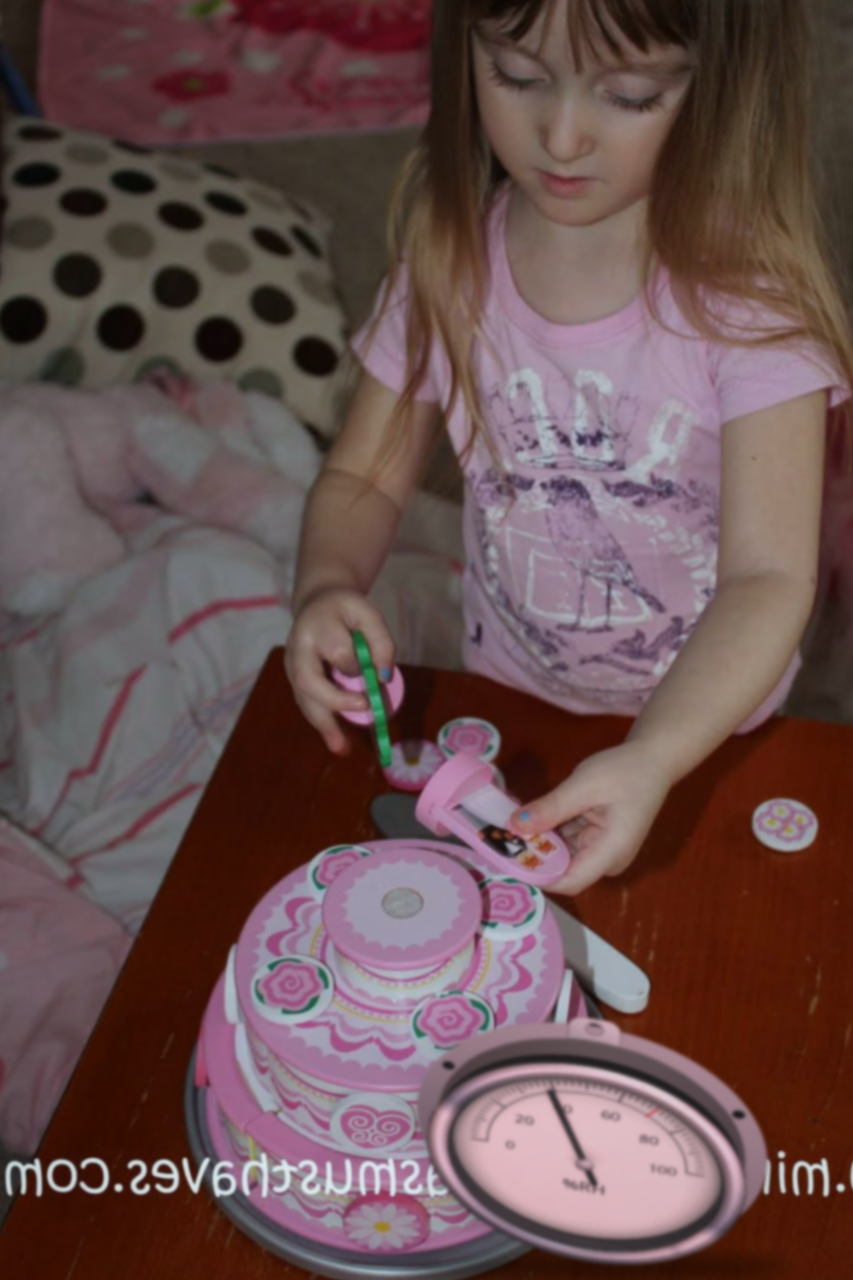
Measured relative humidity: 40 %
